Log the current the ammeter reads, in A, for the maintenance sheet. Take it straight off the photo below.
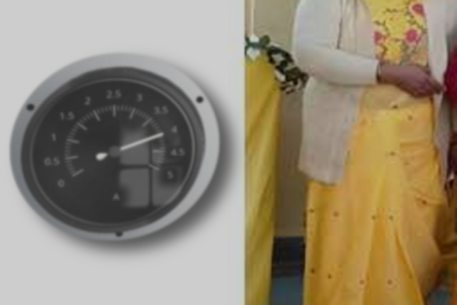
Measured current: 4 A
